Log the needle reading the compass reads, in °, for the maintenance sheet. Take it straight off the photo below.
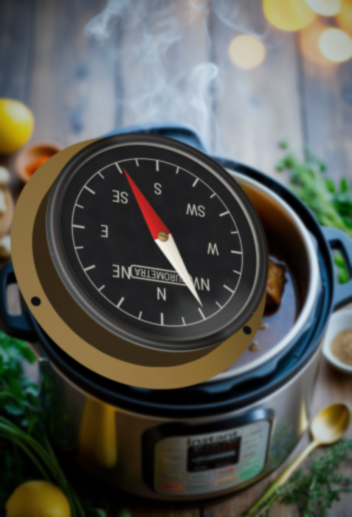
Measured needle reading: 150 °
